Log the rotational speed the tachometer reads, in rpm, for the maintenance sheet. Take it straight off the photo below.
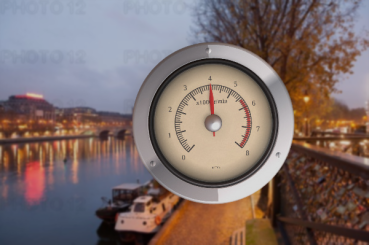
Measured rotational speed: 4000 rpm
